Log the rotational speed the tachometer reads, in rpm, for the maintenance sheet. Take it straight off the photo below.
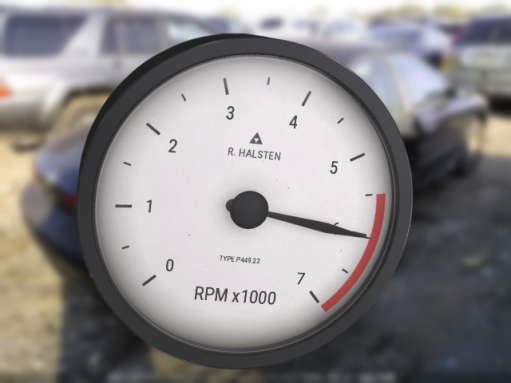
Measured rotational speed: 6000 rpm
